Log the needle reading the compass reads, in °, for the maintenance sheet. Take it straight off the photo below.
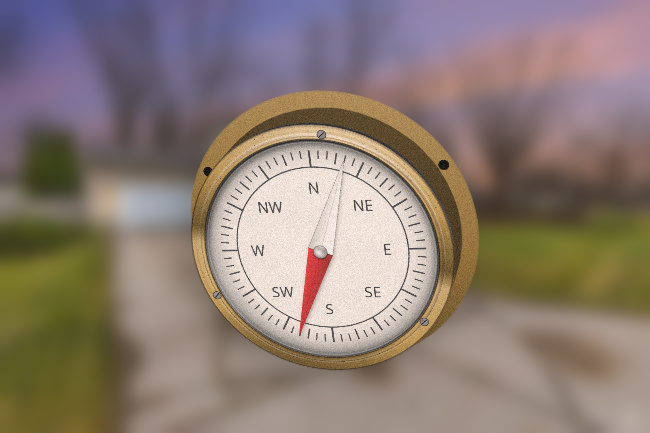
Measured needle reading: 200 °
